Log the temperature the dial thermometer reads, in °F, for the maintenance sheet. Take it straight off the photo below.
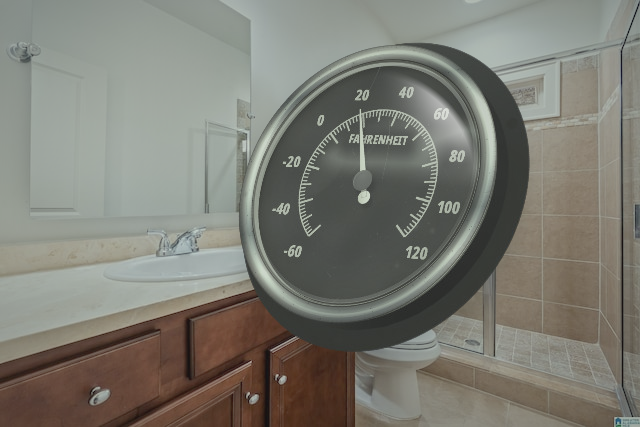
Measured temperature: 20 °F
